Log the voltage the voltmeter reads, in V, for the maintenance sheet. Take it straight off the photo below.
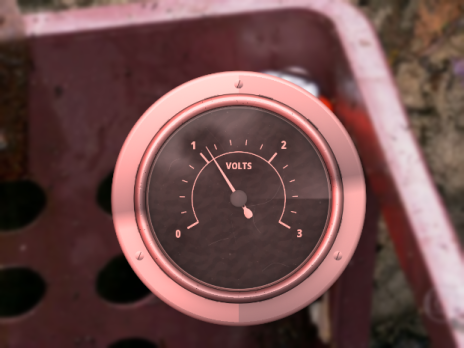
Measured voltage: 1.1 V
